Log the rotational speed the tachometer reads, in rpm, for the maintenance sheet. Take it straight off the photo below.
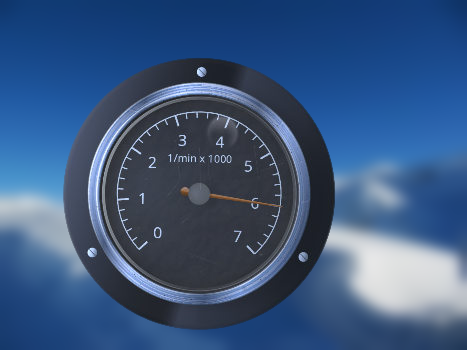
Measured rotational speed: 6000 rpm
